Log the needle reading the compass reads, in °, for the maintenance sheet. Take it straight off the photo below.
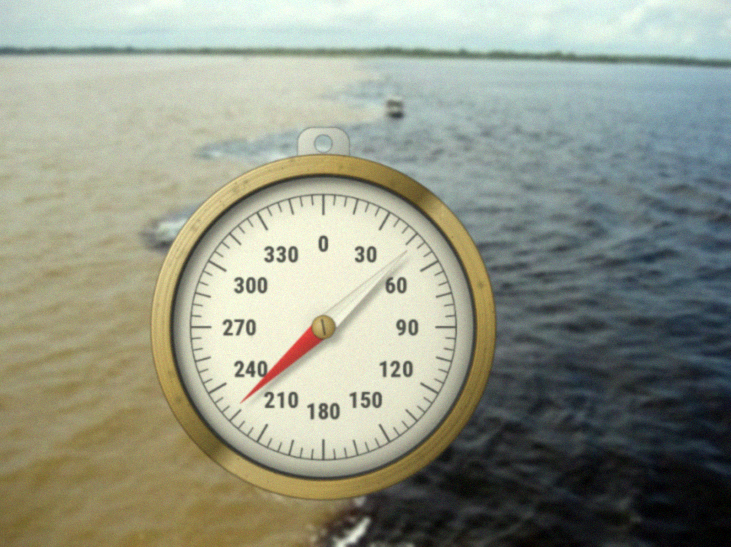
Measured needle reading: 227.5 °
